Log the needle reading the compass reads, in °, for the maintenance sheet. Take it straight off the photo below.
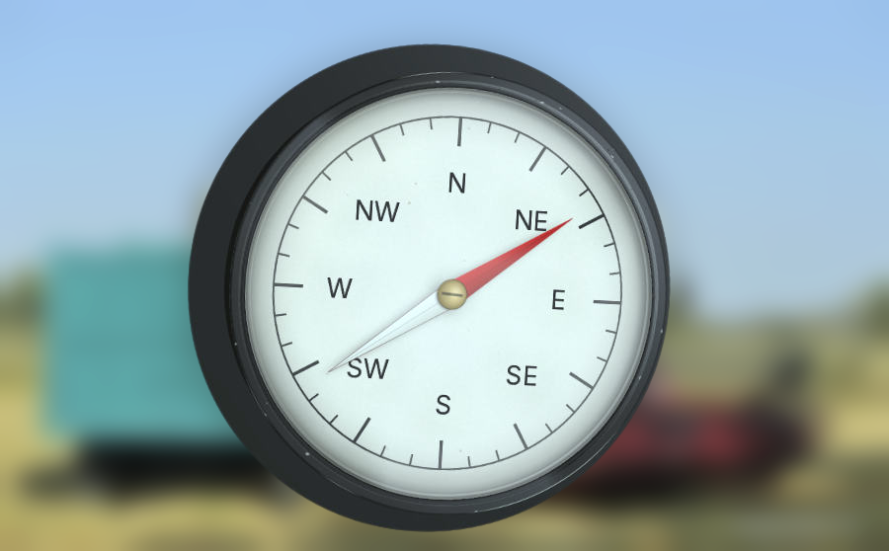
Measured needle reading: 55 °
